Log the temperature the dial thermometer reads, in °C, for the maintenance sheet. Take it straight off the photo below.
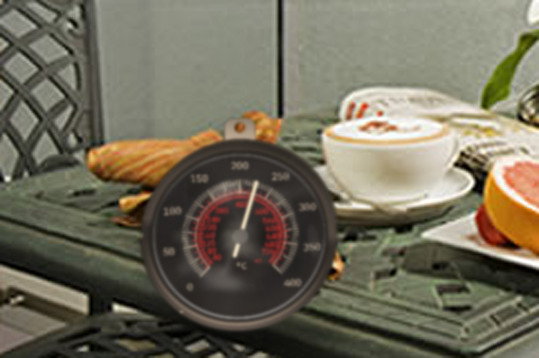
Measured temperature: 225 °C
